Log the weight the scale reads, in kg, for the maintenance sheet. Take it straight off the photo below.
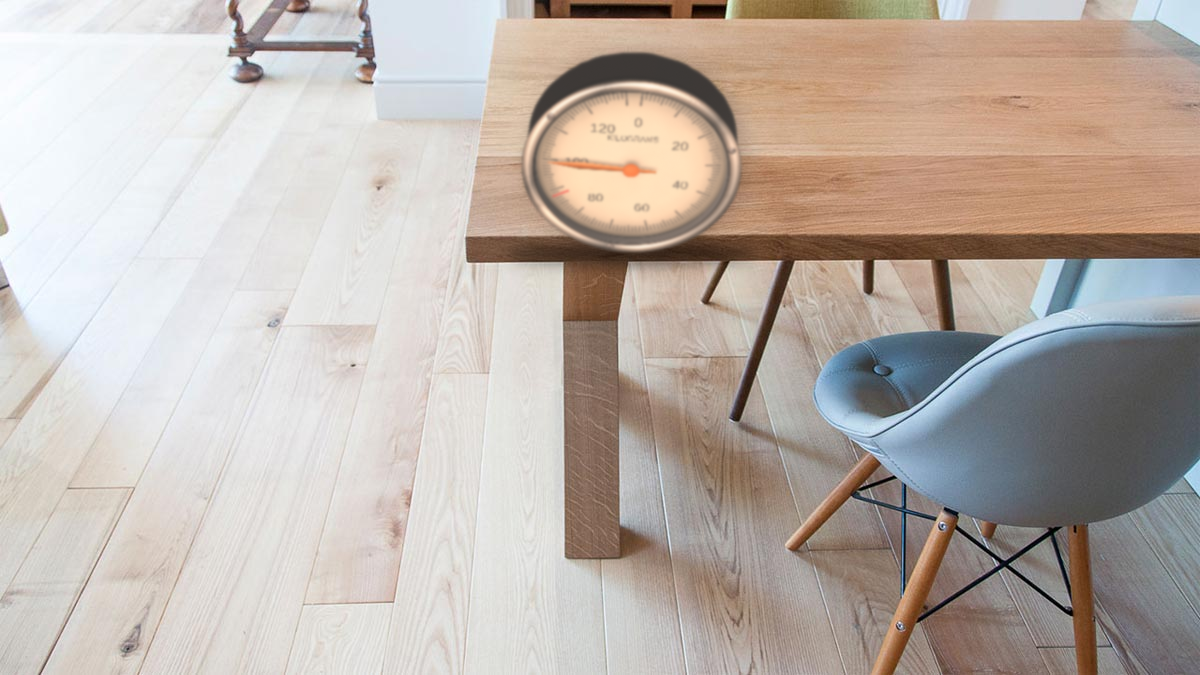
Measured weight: 100 kg
